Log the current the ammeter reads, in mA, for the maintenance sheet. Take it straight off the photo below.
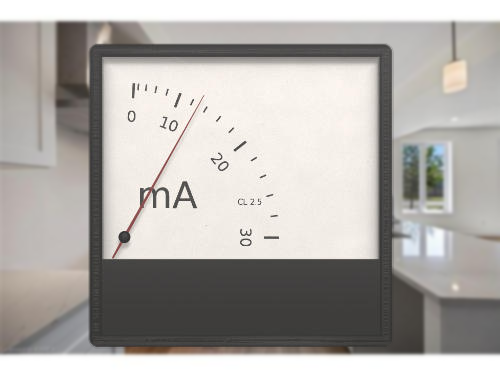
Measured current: 13 mA
